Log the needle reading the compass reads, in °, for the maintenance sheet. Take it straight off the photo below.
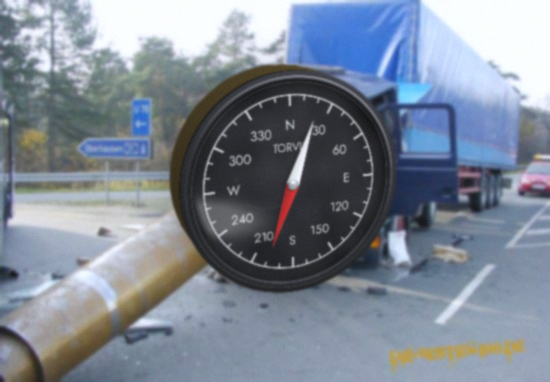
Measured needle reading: 200 °
